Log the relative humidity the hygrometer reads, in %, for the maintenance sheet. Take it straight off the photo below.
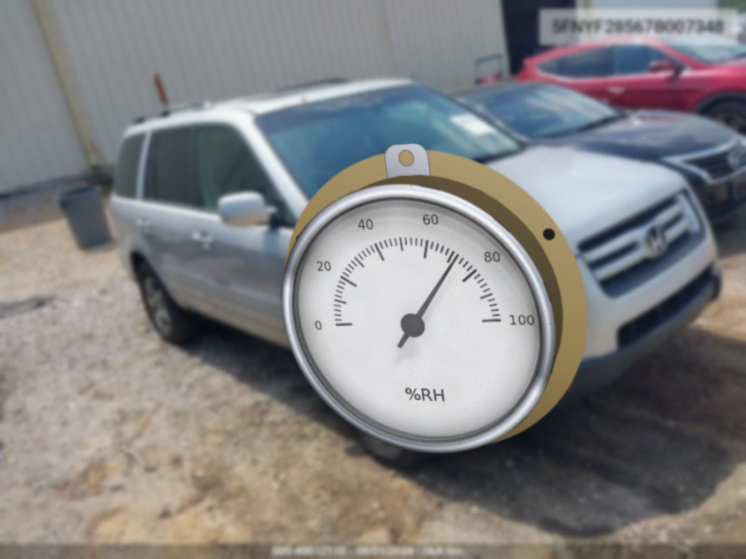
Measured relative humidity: 72 %
